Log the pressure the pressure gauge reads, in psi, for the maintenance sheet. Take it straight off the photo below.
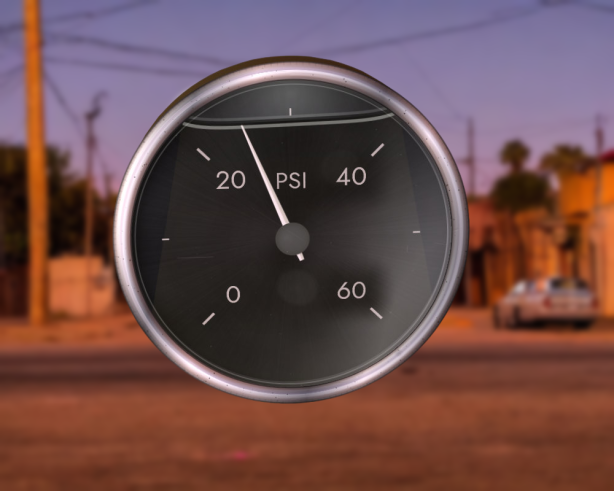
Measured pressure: 25 psi
